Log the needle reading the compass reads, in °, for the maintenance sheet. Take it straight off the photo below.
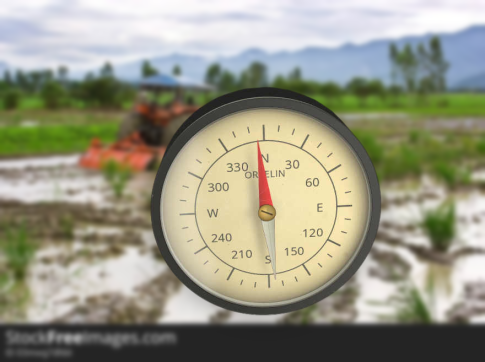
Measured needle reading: 355 °
